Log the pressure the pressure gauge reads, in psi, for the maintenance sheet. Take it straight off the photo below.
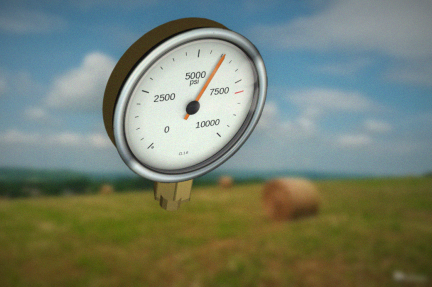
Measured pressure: 6000 psi
